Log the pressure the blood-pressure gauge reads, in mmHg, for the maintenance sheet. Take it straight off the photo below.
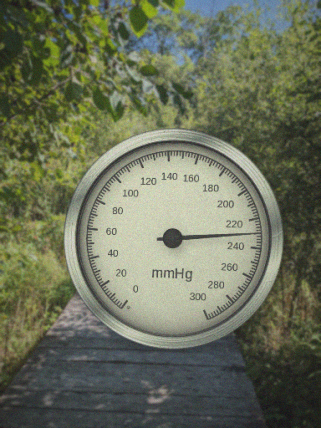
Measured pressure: 230 mmHg
